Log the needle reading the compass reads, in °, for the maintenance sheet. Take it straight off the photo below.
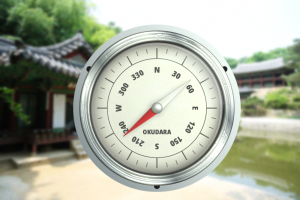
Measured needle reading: 230 °
